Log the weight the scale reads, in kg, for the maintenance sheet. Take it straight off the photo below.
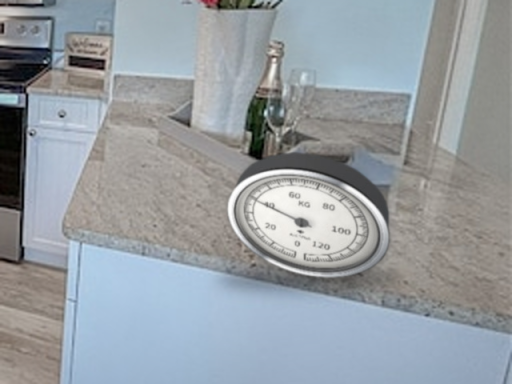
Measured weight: 40 kg
